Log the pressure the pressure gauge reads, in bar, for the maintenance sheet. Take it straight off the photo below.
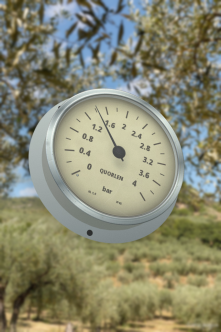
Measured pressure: 1.4 bar
